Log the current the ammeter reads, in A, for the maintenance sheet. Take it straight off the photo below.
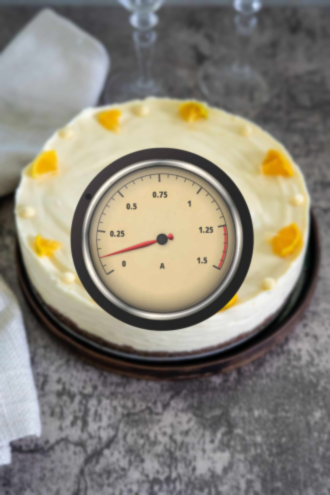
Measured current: 0.1 A
